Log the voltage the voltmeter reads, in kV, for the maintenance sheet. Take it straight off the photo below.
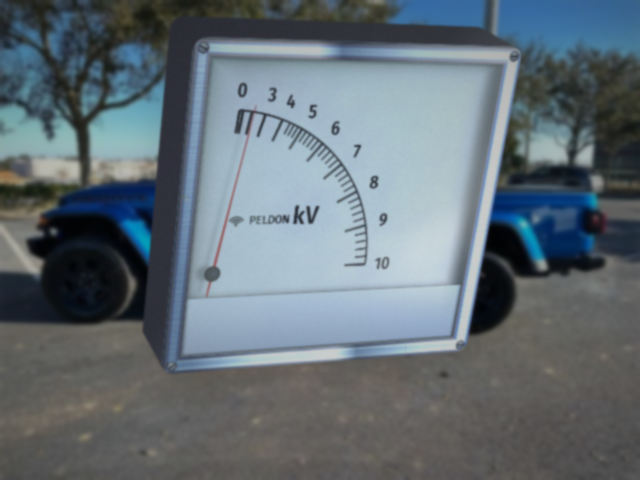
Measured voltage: 2 kV
